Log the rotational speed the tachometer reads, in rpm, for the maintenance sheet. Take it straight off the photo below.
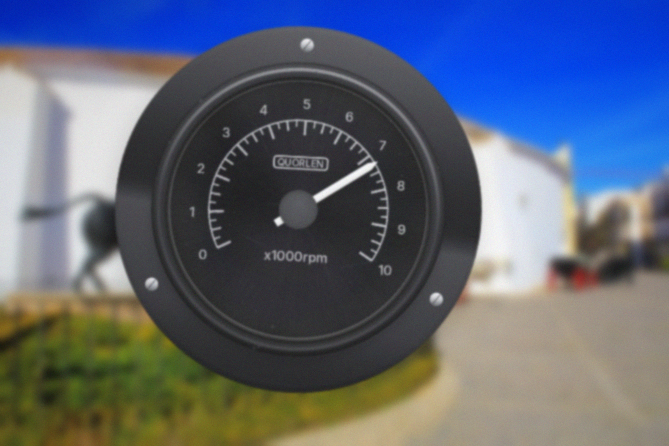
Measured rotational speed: 7250 rpm
